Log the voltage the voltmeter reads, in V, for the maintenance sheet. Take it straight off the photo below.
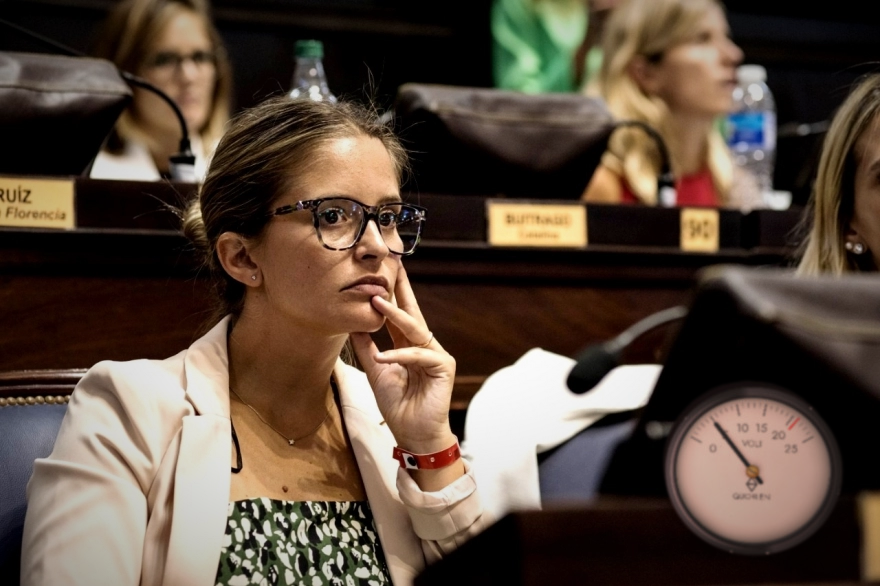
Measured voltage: 5 V
